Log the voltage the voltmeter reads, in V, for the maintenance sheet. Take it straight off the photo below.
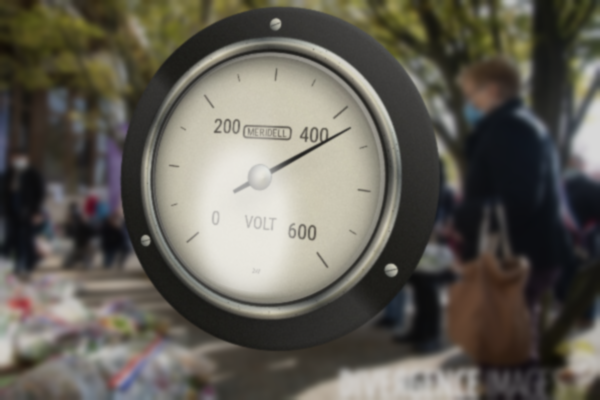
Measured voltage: 425 V
